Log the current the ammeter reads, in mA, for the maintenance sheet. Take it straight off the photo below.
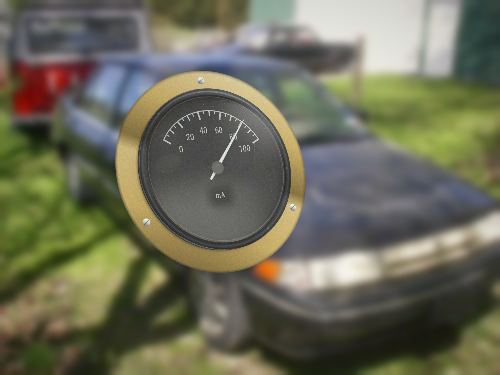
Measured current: 80 mA
